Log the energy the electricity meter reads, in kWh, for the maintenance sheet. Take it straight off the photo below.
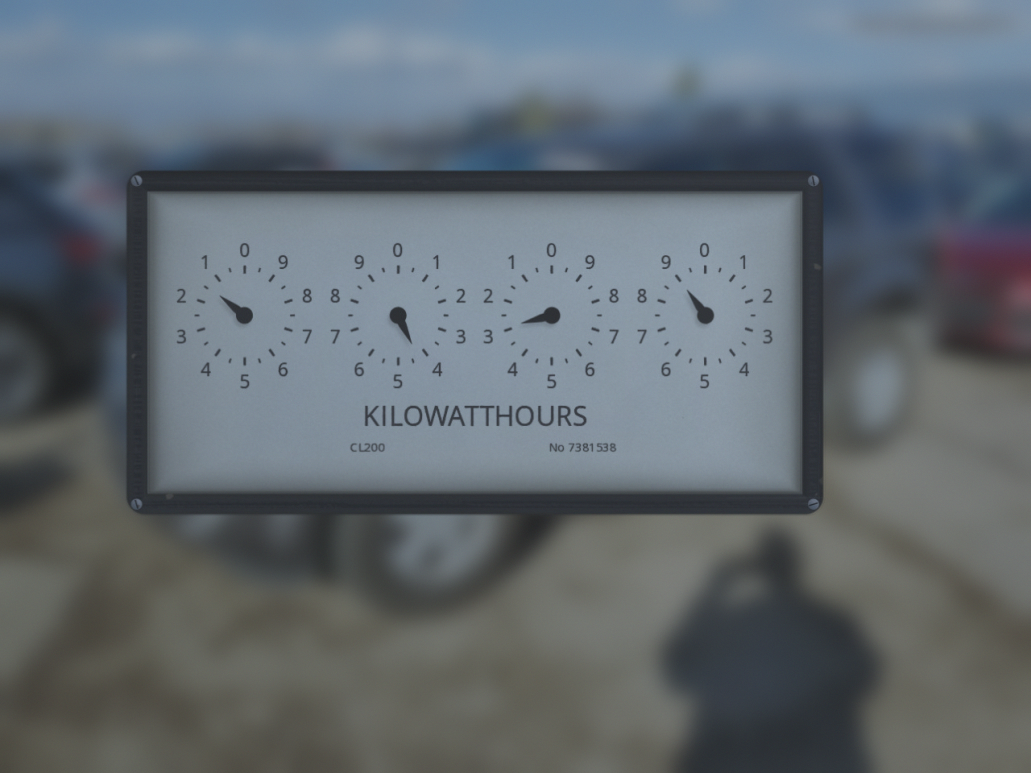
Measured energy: 1429 kWh
